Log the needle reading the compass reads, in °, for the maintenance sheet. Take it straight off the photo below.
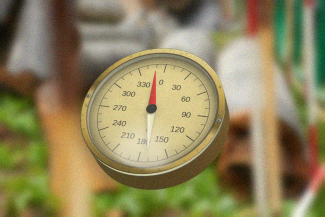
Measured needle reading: 350 °
